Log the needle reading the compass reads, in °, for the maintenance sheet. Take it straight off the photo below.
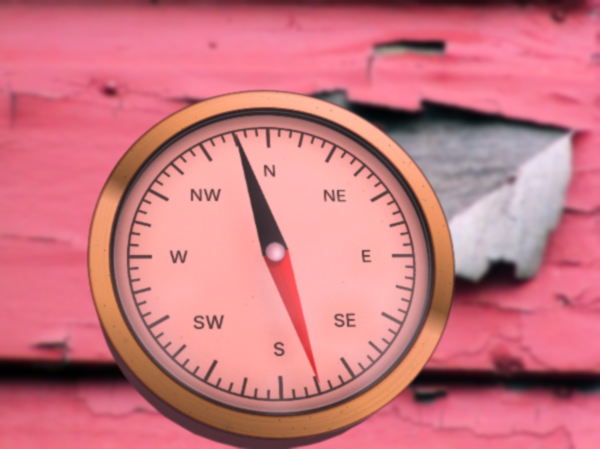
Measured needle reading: 165 °
